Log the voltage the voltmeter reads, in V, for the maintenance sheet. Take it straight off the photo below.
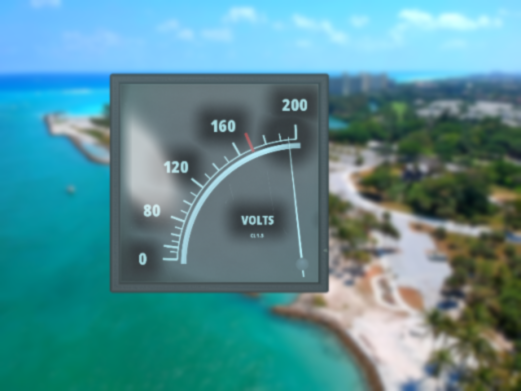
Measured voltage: 195 V
